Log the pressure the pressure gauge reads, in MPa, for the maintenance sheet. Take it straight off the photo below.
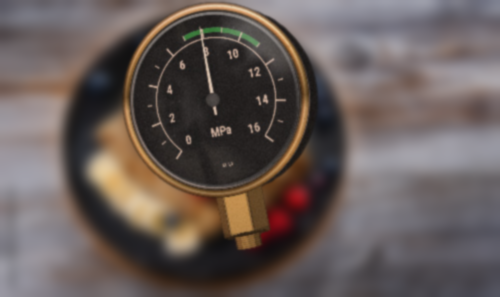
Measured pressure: 8 MPa
